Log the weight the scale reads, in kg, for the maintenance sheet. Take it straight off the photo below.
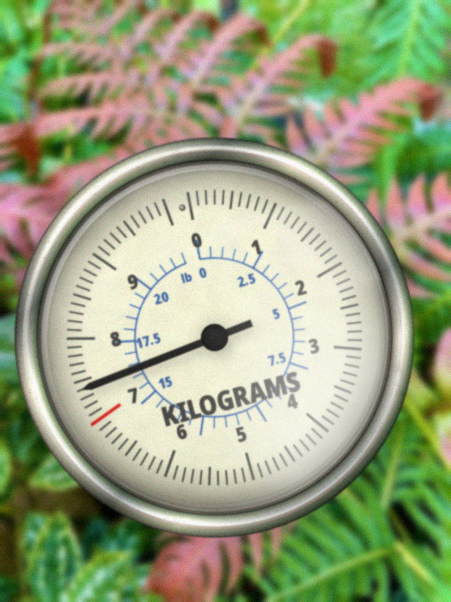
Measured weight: 7.4 kg
